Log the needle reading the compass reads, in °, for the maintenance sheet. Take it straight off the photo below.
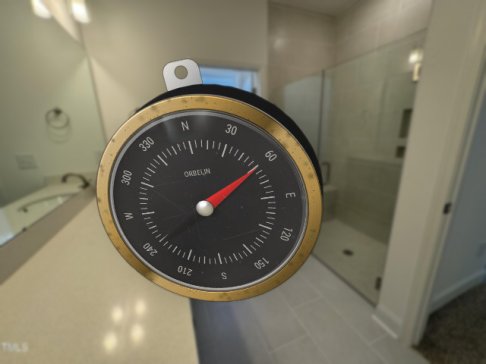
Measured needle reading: 60 °
